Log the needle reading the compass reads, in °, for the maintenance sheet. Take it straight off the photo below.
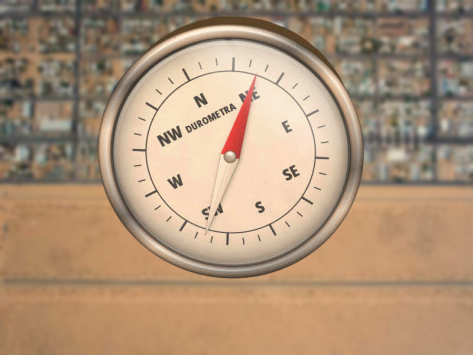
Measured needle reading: 45 °
